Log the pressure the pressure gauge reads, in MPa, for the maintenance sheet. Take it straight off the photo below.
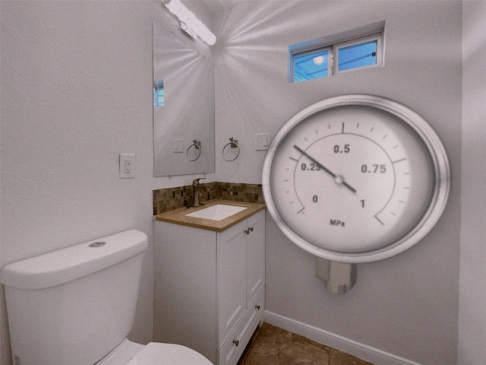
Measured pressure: 0.3 MPa
